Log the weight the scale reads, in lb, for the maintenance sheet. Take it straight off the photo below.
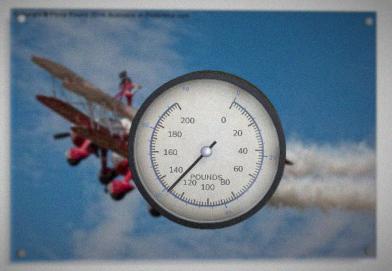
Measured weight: 130 lb
